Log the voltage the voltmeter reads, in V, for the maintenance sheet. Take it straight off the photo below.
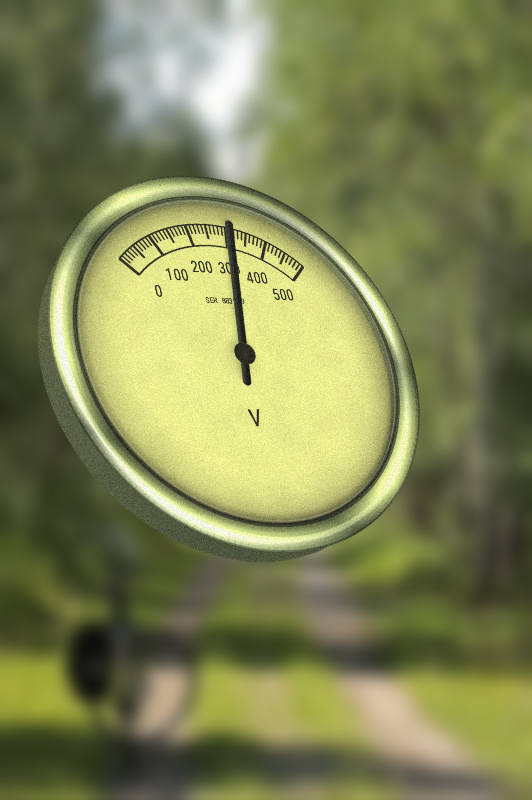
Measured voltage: 300 V
